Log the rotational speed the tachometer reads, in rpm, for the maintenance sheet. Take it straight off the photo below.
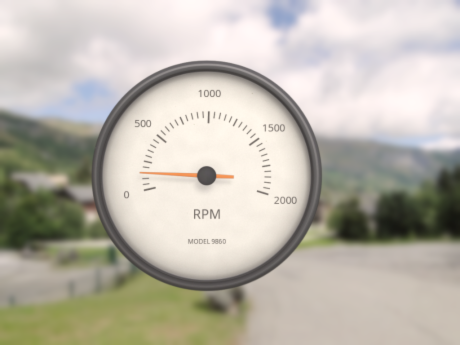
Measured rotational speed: 150 rpm
